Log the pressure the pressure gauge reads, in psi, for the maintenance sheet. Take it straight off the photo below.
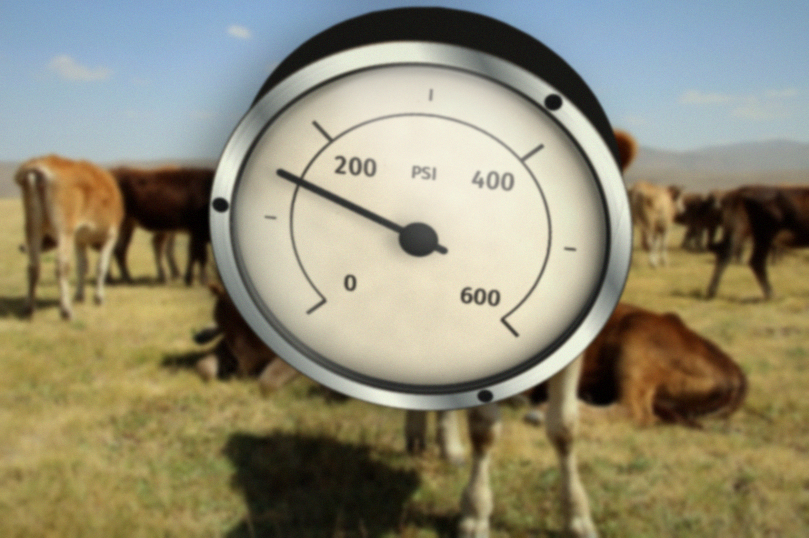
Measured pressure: 150 psi
